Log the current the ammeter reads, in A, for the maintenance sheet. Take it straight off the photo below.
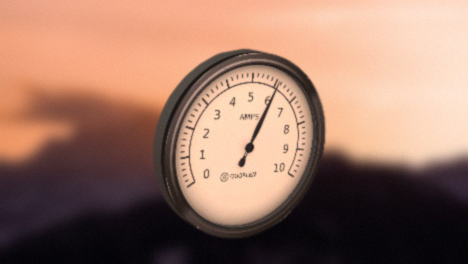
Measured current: 6 A
